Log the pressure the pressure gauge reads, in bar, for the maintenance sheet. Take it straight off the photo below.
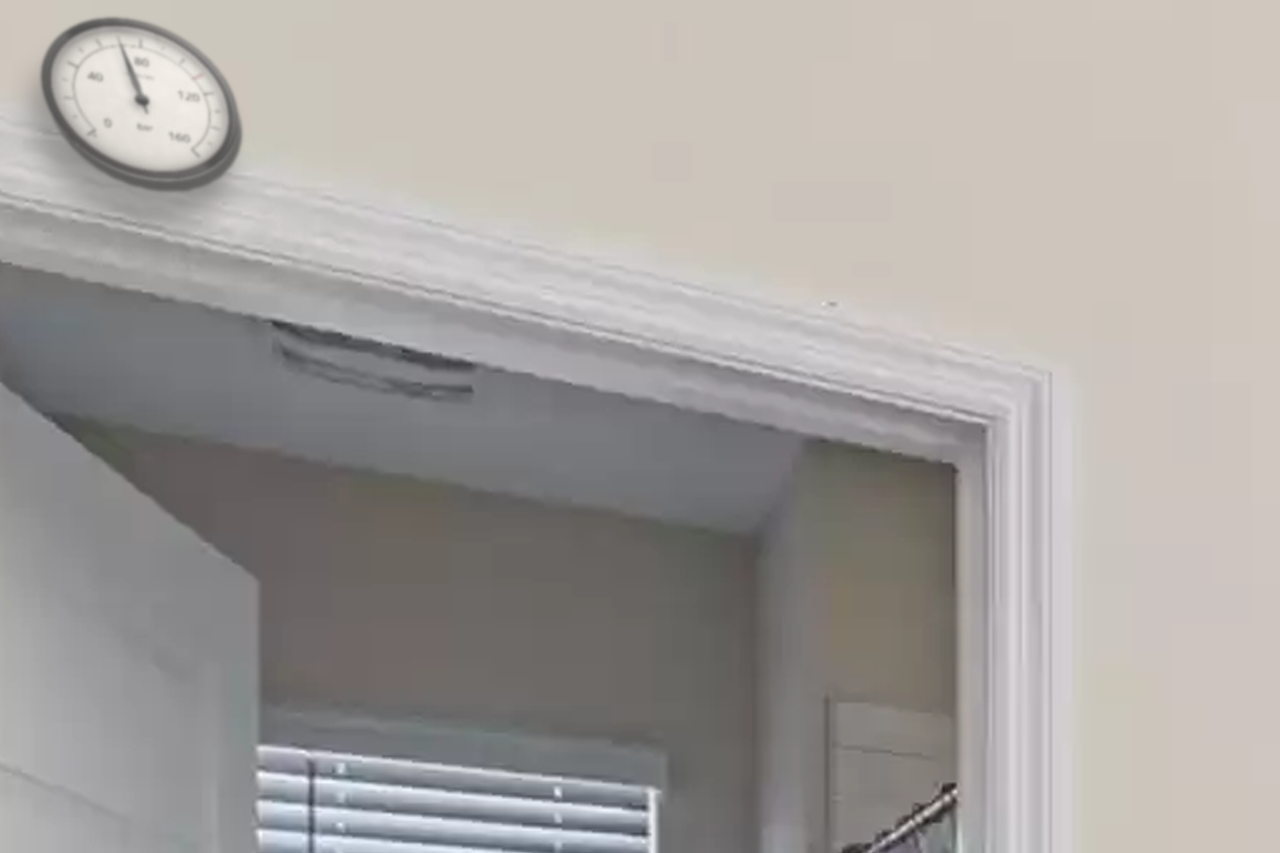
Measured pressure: 70 bar
